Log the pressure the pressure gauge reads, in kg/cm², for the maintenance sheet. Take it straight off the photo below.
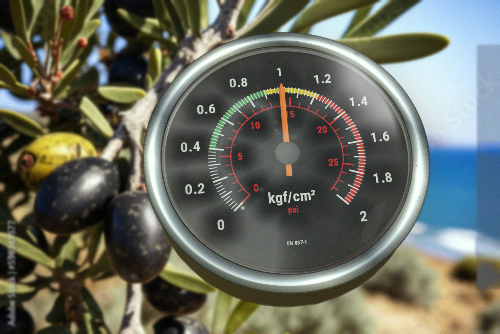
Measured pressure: 1 kg/cm²
